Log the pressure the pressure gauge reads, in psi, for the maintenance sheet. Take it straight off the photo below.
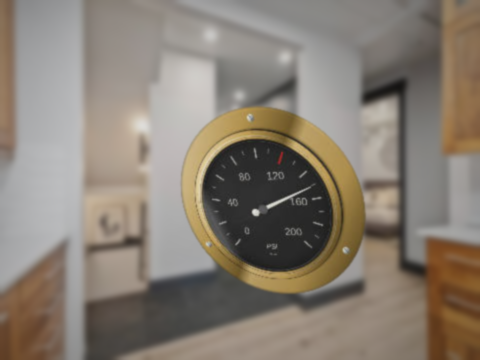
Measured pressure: 150 psi
